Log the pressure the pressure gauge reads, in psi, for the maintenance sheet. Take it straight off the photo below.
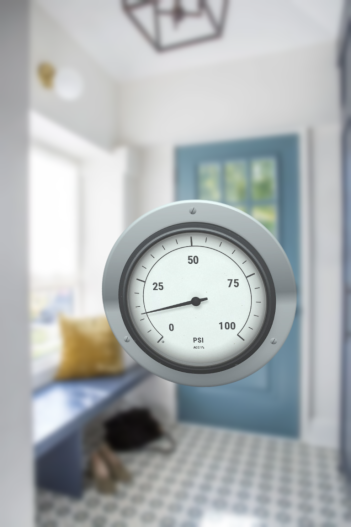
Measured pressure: 12.5 psi
